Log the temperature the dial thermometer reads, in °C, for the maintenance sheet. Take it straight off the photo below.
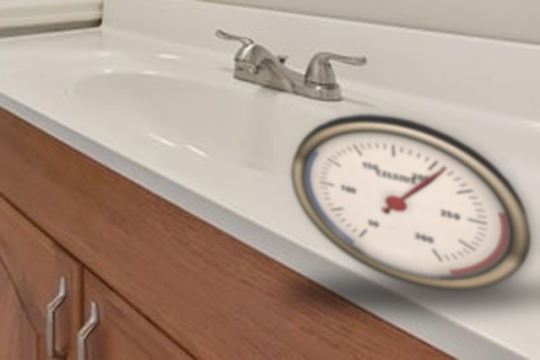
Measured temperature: 205 °C
